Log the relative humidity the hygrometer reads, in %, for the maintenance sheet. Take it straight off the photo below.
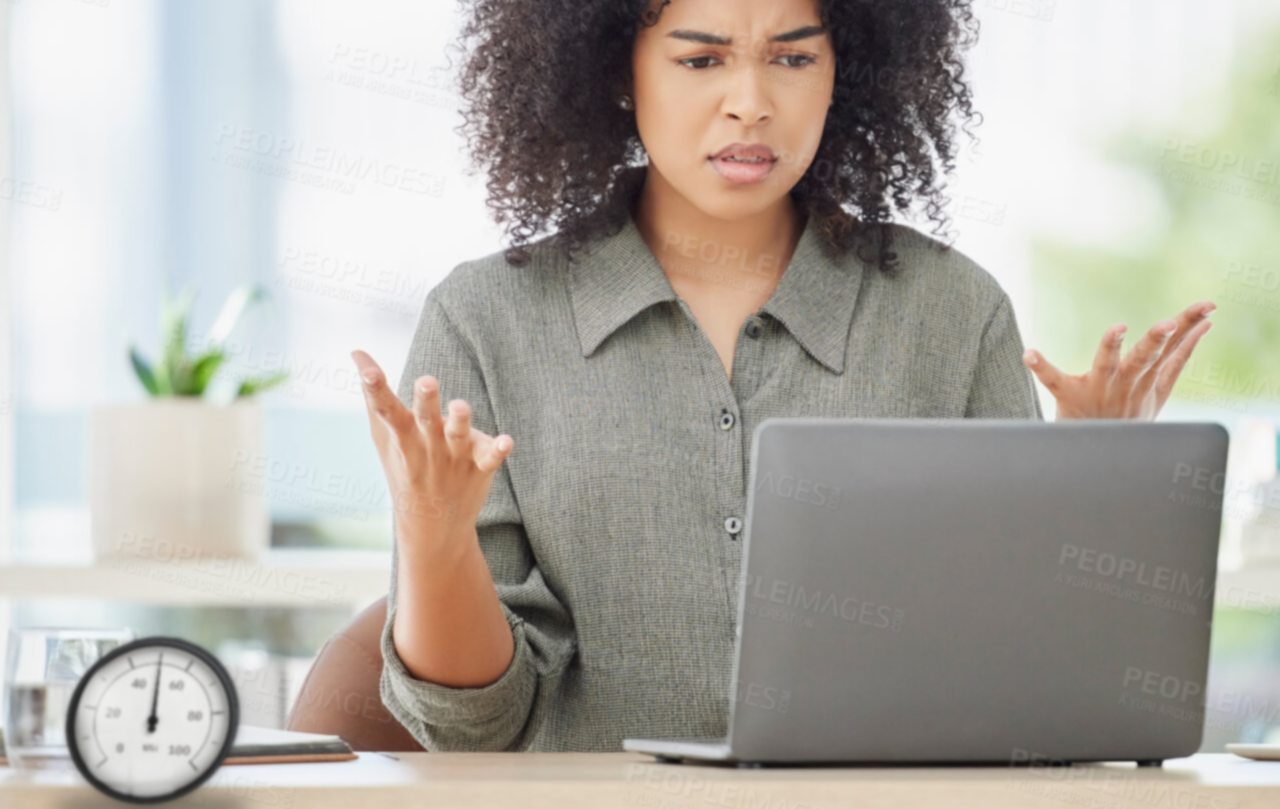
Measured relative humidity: 50 %
